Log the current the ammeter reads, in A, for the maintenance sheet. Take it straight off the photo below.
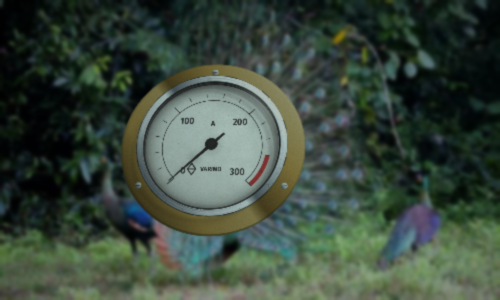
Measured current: 0 A
